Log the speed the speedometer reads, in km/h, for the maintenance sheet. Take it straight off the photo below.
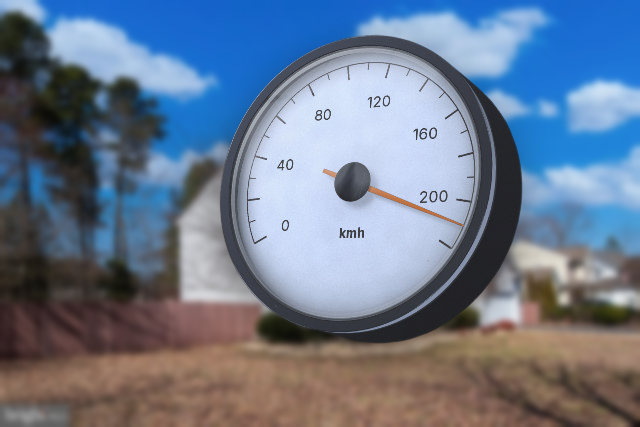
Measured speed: 210 km/h
